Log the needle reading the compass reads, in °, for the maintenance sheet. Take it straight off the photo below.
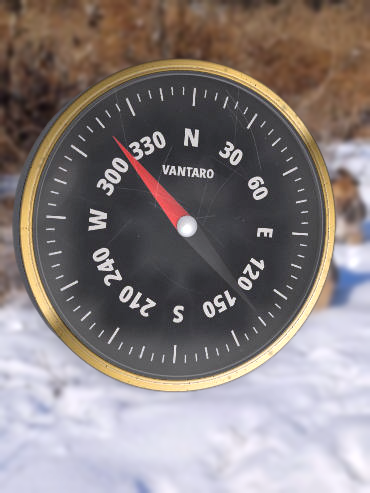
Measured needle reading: 315 °
